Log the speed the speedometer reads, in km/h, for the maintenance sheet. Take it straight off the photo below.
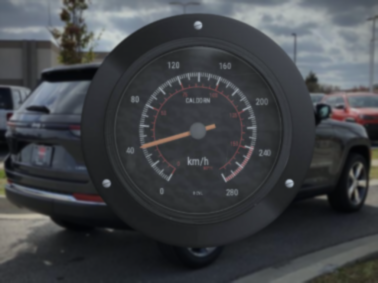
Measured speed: 40 km/h
